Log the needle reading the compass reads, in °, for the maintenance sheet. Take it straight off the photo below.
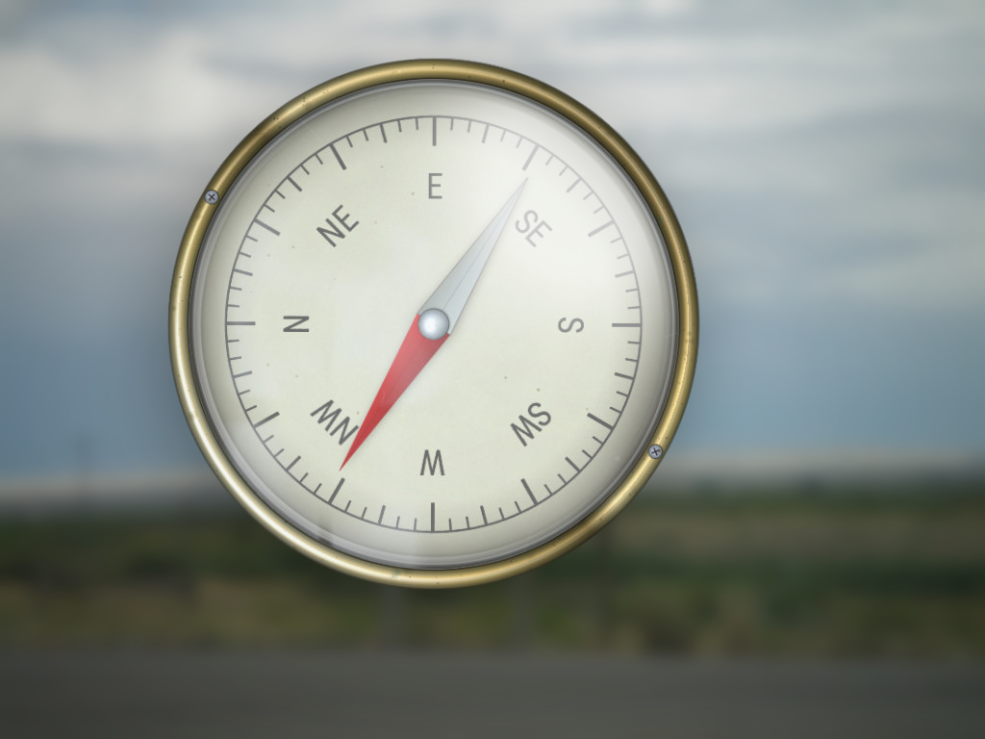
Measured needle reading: 302.5 °
